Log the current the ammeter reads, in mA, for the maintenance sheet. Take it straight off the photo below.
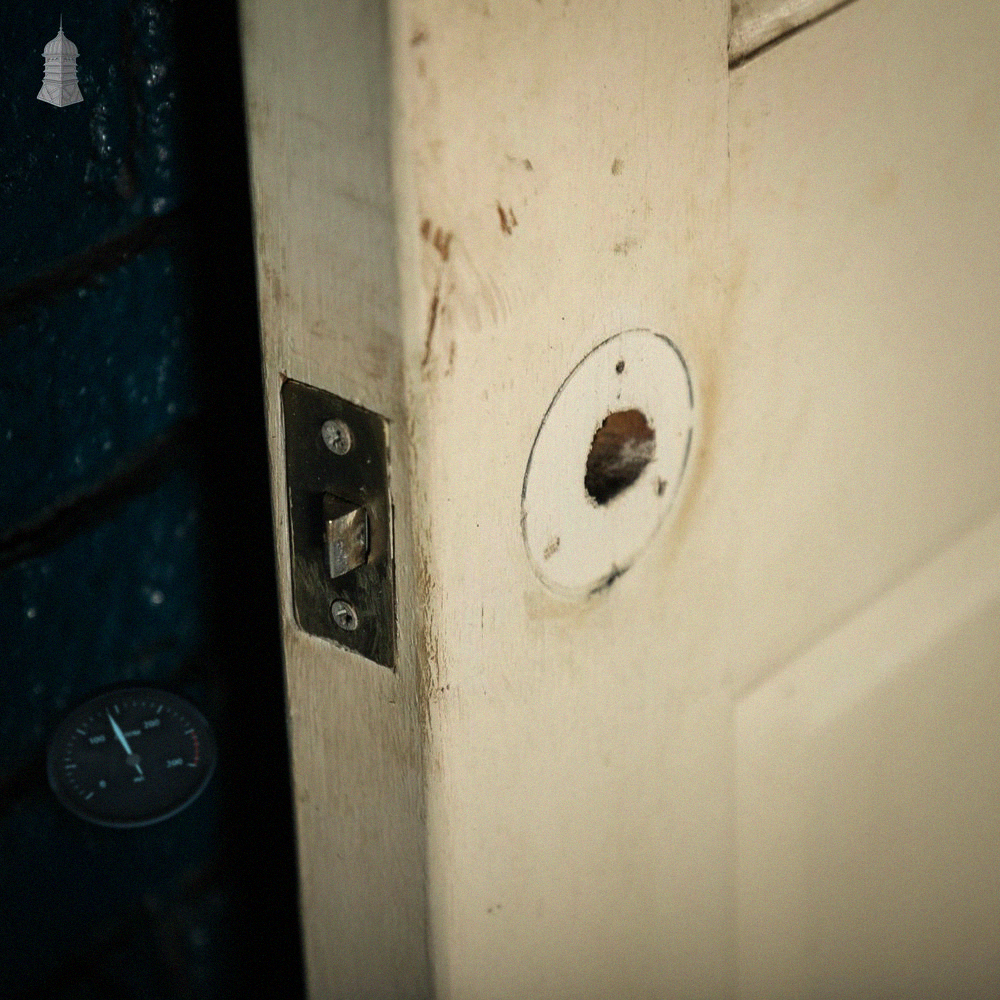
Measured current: 140 mA
